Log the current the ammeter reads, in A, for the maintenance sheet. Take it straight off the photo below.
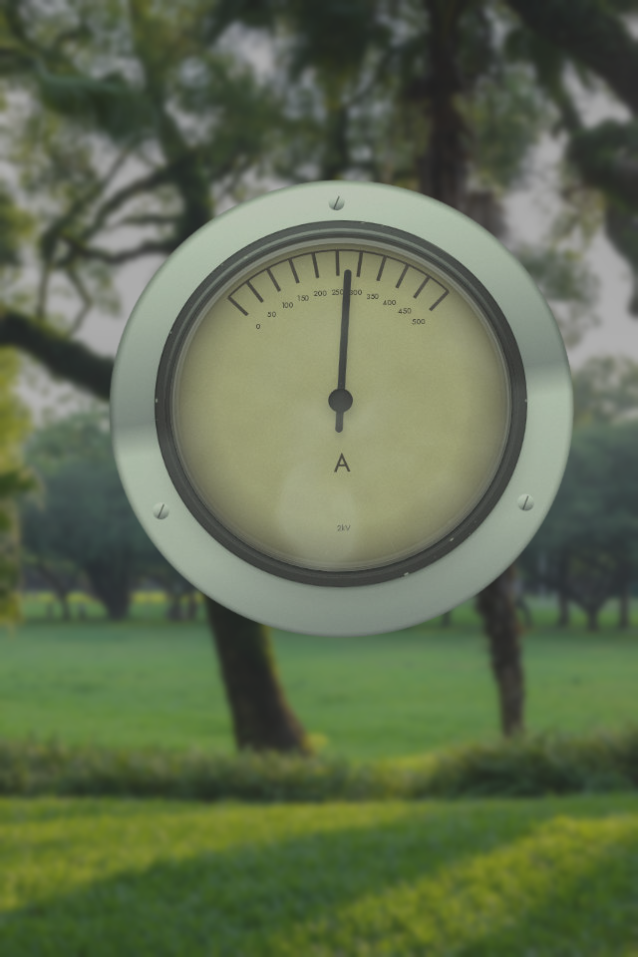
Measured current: 275 A
